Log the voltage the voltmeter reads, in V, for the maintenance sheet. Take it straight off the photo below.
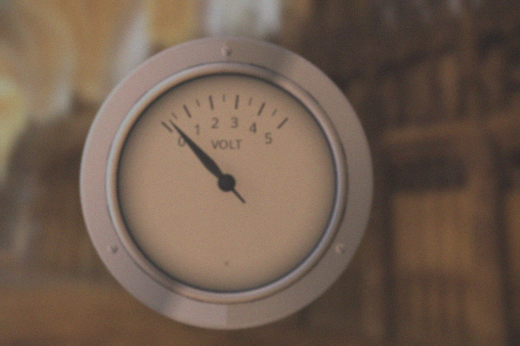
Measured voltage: 0.25 V
